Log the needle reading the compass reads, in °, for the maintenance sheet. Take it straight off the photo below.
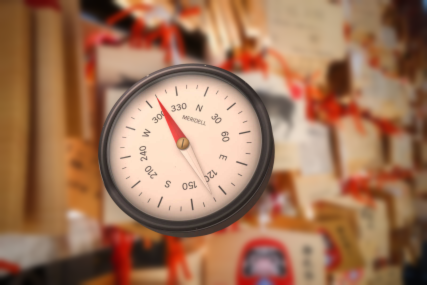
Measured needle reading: 310 °
